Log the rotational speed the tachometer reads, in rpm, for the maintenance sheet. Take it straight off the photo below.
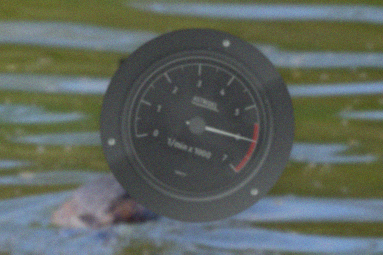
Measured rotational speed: 6000 rpm
